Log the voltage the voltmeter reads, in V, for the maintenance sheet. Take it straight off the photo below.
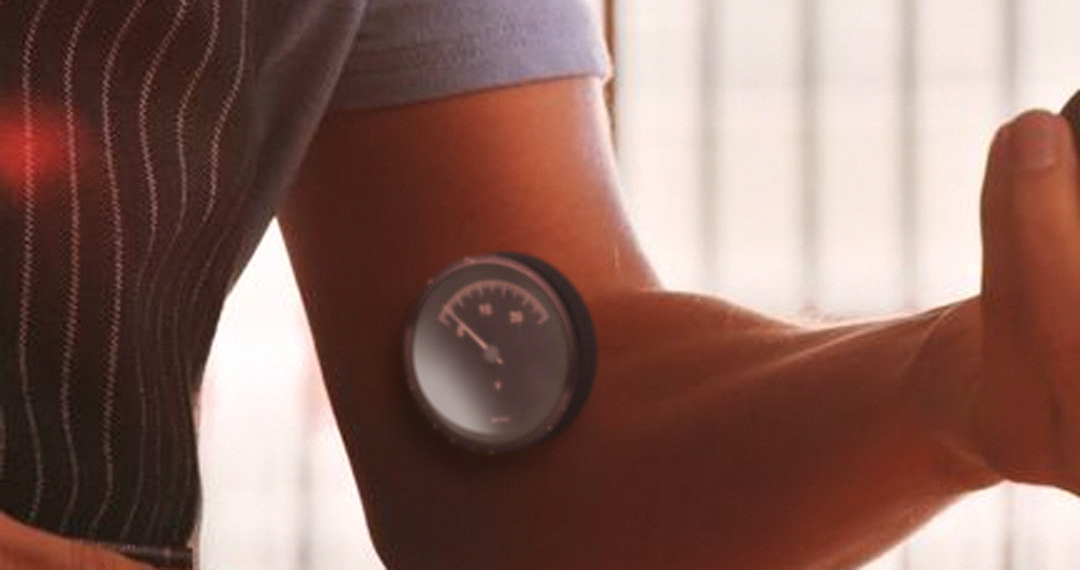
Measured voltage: 2.5 V
